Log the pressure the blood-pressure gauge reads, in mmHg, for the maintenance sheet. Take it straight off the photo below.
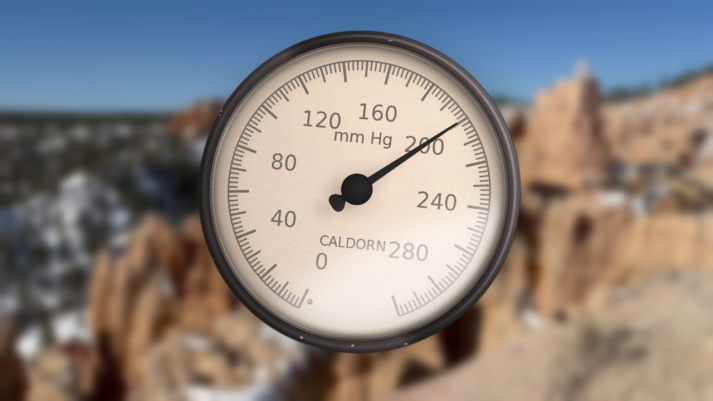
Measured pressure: 200 mmHg
